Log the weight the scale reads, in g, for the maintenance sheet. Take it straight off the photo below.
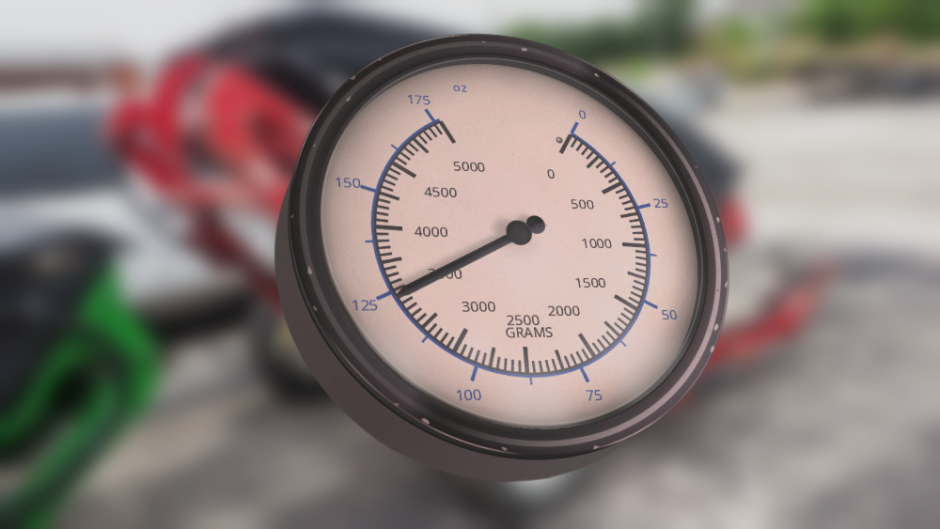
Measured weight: 3500 g
